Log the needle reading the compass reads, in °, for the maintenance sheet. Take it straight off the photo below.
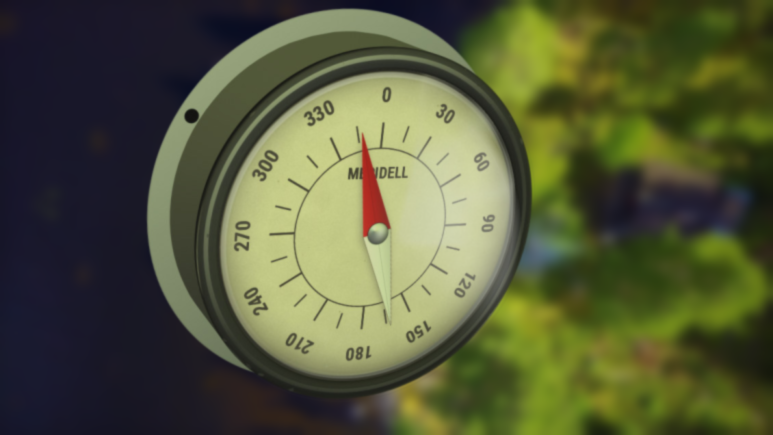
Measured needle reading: 345 °
